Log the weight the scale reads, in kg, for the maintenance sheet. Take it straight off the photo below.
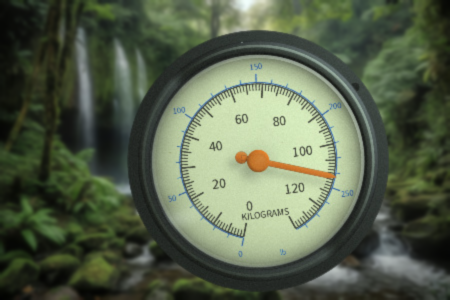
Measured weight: 110 kg
